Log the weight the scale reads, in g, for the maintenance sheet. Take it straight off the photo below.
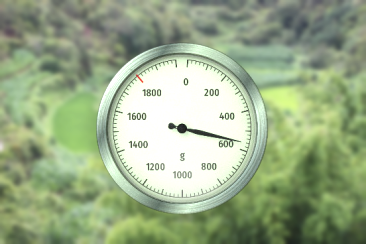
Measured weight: 560 g
